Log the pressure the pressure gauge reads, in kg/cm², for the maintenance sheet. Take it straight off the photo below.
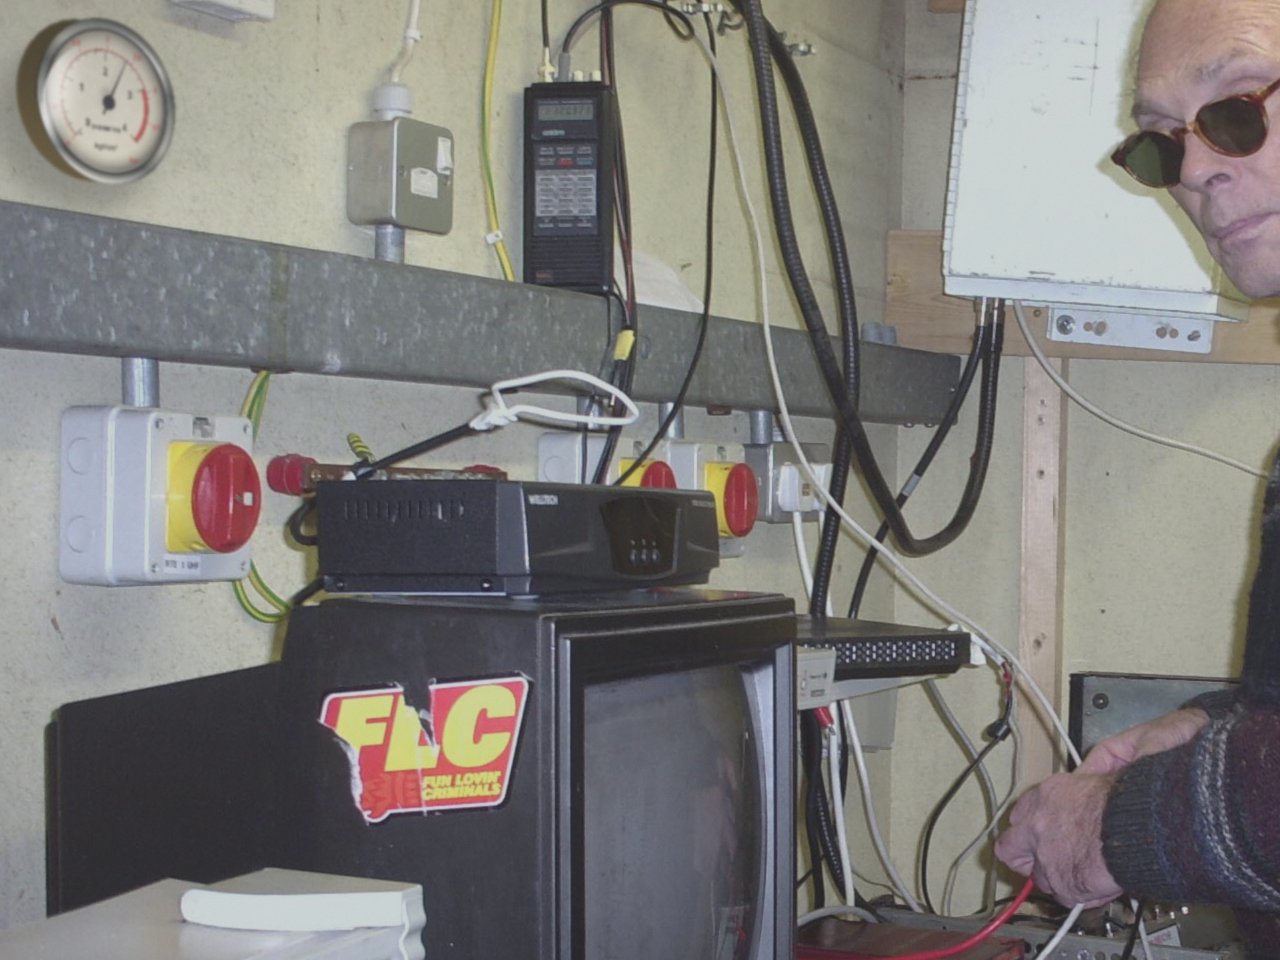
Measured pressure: 2.4 kg/cm²
